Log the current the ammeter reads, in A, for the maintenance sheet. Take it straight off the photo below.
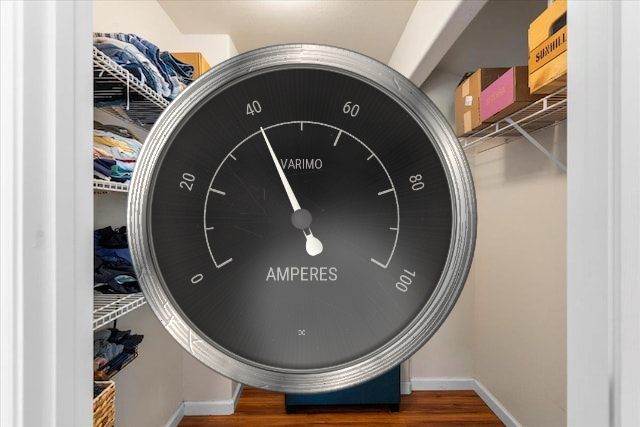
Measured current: 40 A
